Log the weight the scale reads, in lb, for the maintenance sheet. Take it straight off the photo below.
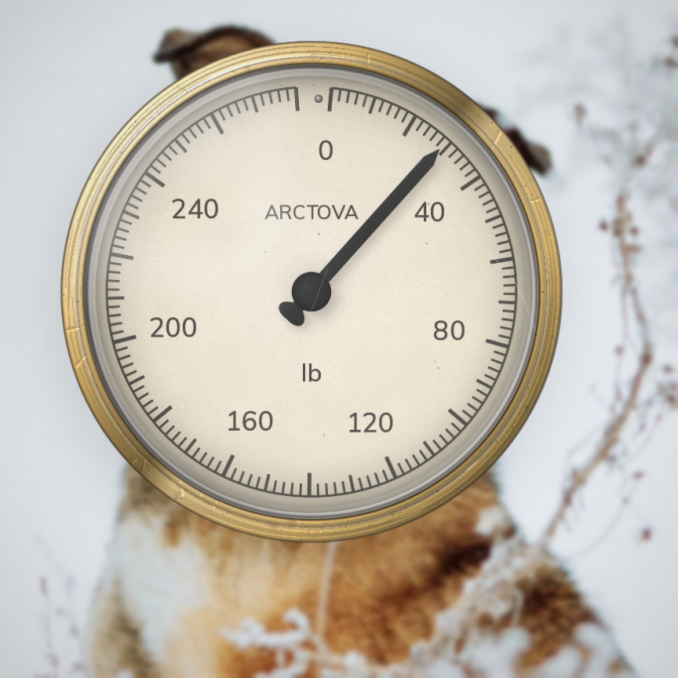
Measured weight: 29 lb
